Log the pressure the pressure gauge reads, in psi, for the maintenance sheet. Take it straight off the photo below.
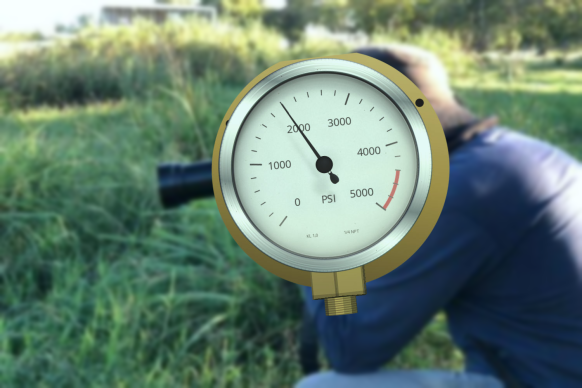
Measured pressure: 2000 psi
